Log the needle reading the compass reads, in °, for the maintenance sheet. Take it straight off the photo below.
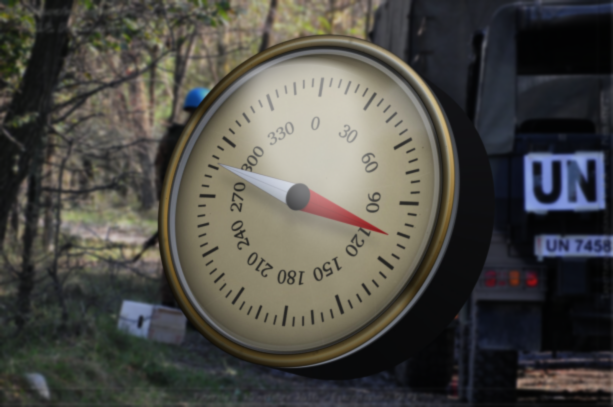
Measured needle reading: 107.5 °
